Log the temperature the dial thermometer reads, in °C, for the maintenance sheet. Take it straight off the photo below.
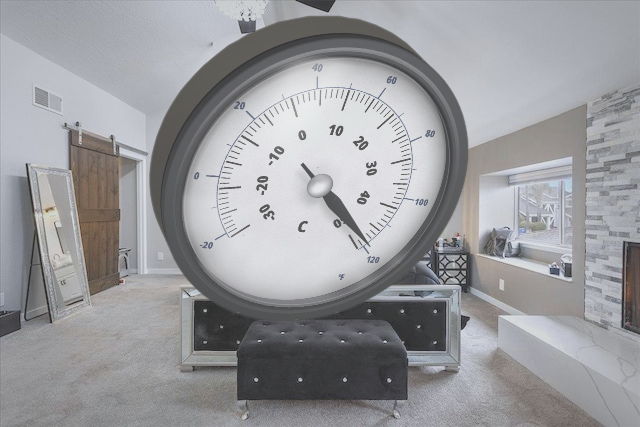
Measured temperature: 48 °C
